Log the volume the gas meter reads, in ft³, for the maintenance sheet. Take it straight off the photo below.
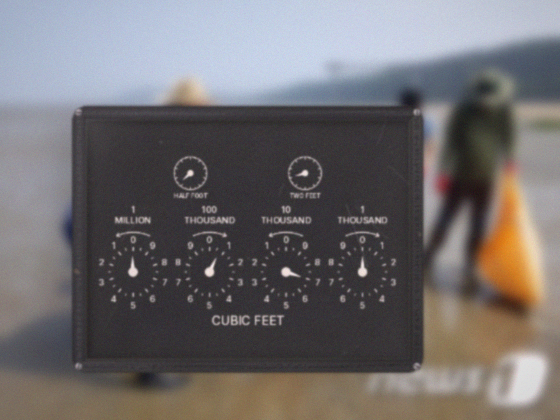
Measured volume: 7000 ft³
